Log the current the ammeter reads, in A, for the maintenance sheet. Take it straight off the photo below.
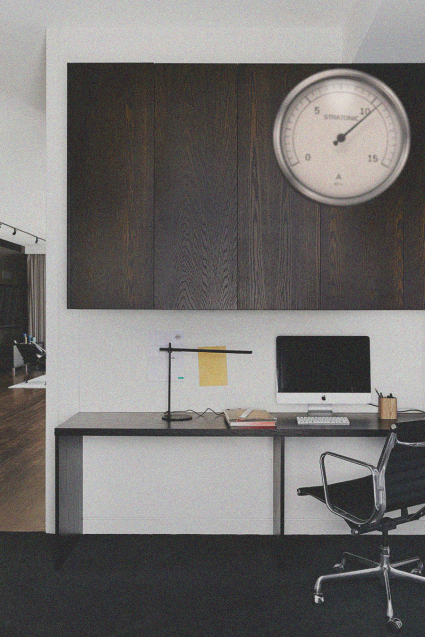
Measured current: 10.5 A
